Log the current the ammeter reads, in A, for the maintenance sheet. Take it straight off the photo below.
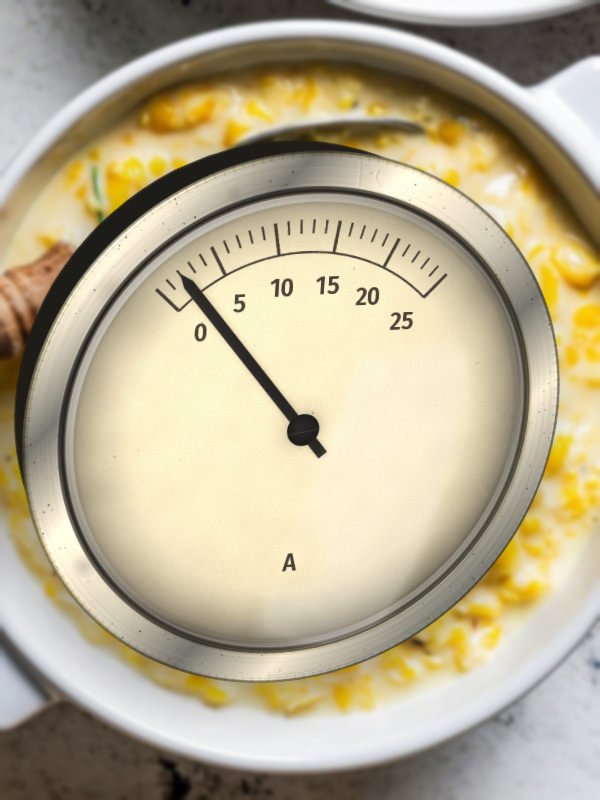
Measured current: 2 A
